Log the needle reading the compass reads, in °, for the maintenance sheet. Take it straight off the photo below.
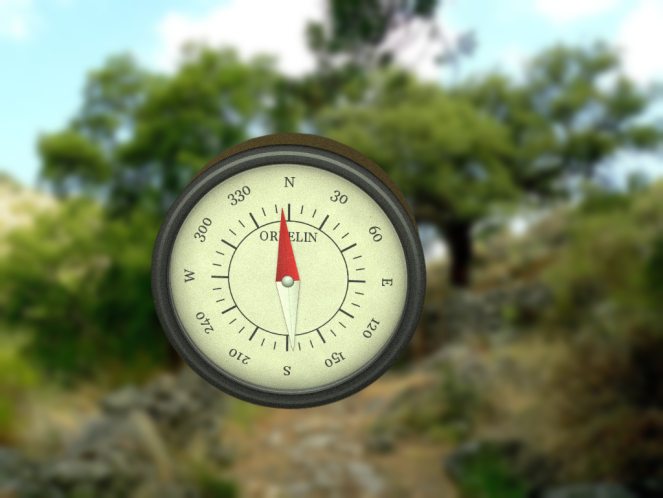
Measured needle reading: 355 °
